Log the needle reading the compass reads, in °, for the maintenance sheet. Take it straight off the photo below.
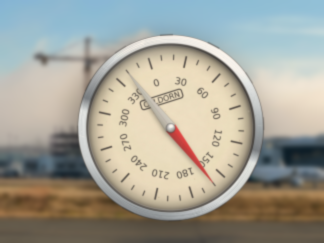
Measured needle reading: 160 °
